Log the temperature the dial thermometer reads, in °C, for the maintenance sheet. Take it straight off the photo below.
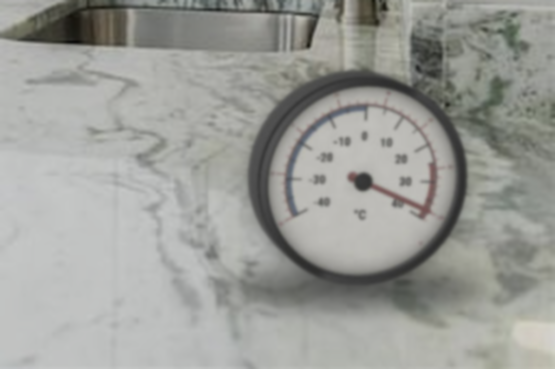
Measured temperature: 37.5 °C
